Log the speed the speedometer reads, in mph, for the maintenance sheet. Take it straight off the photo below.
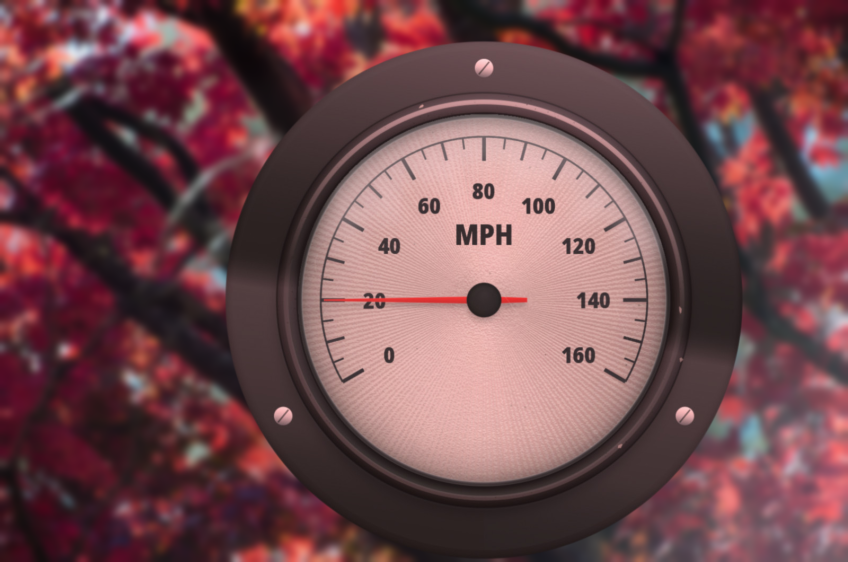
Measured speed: 20 mph
